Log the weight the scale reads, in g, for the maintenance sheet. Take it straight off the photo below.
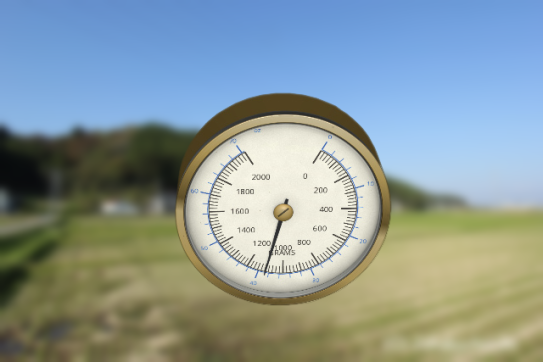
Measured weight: 1100 g
